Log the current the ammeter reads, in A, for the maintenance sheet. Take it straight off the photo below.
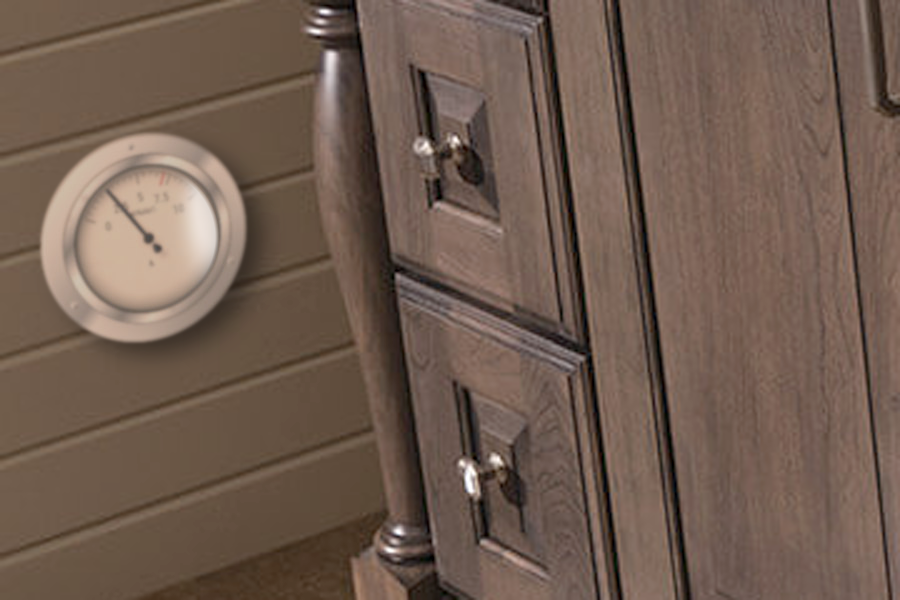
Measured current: 2.5 A
